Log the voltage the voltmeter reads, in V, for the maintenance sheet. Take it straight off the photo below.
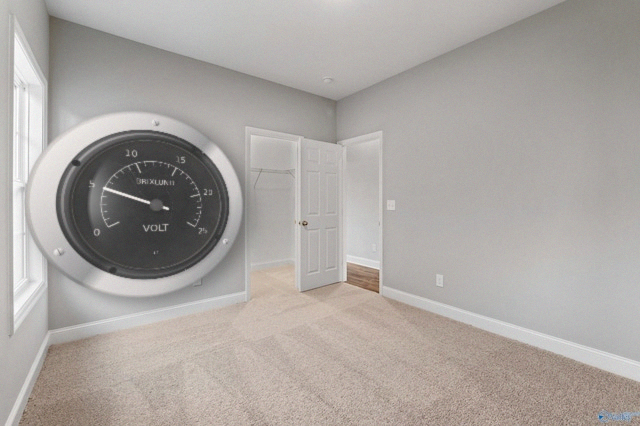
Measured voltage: 5 V
